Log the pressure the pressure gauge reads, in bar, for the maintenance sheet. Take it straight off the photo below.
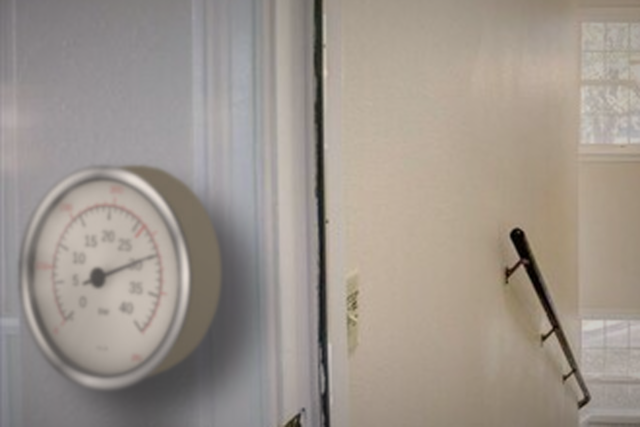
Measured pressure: 30 bar
